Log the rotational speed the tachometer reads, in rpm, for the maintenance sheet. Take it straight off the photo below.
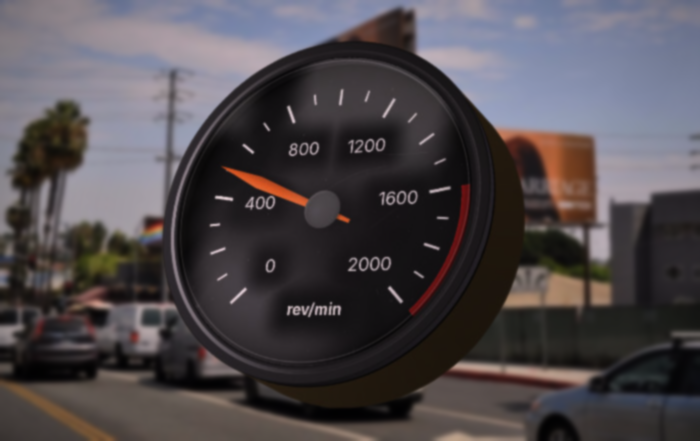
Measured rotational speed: 500 rpm
